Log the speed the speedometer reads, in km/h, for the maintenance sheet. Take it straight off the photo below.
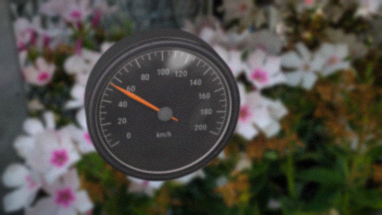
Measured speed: 55 km/h
